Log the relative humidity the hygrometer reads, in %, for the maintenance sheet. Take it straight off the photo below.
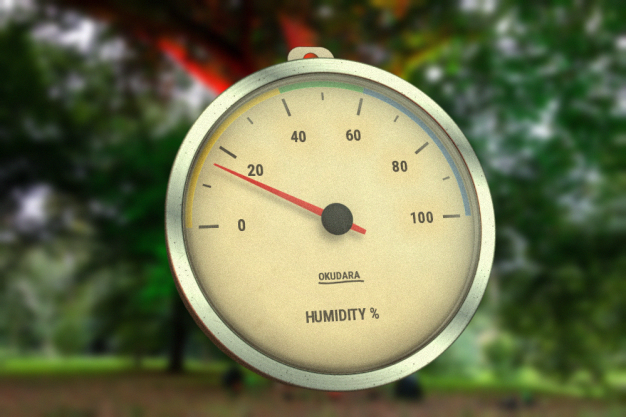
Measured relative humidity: 15 %
